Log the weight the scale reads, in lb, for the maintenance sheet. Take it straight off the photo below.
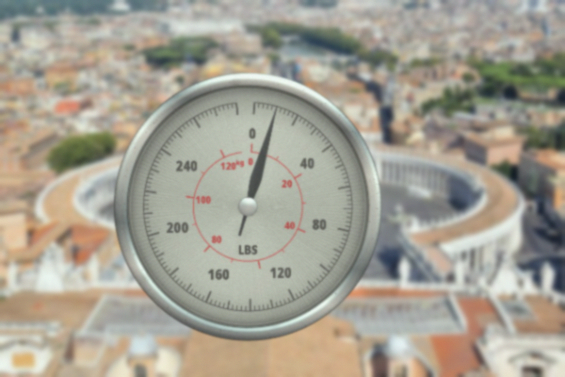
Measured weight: 10 lb
